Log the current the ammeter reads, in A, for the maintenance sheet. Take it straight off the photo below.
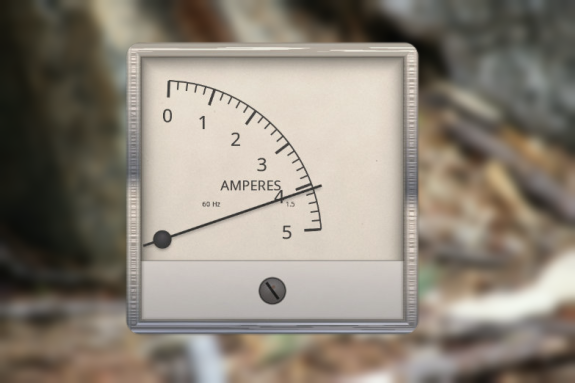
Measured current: 4.1 A
